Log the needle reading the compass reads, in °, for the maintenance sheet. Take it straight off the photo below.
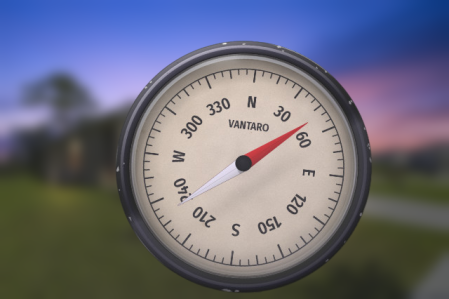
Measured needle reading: 50 °
